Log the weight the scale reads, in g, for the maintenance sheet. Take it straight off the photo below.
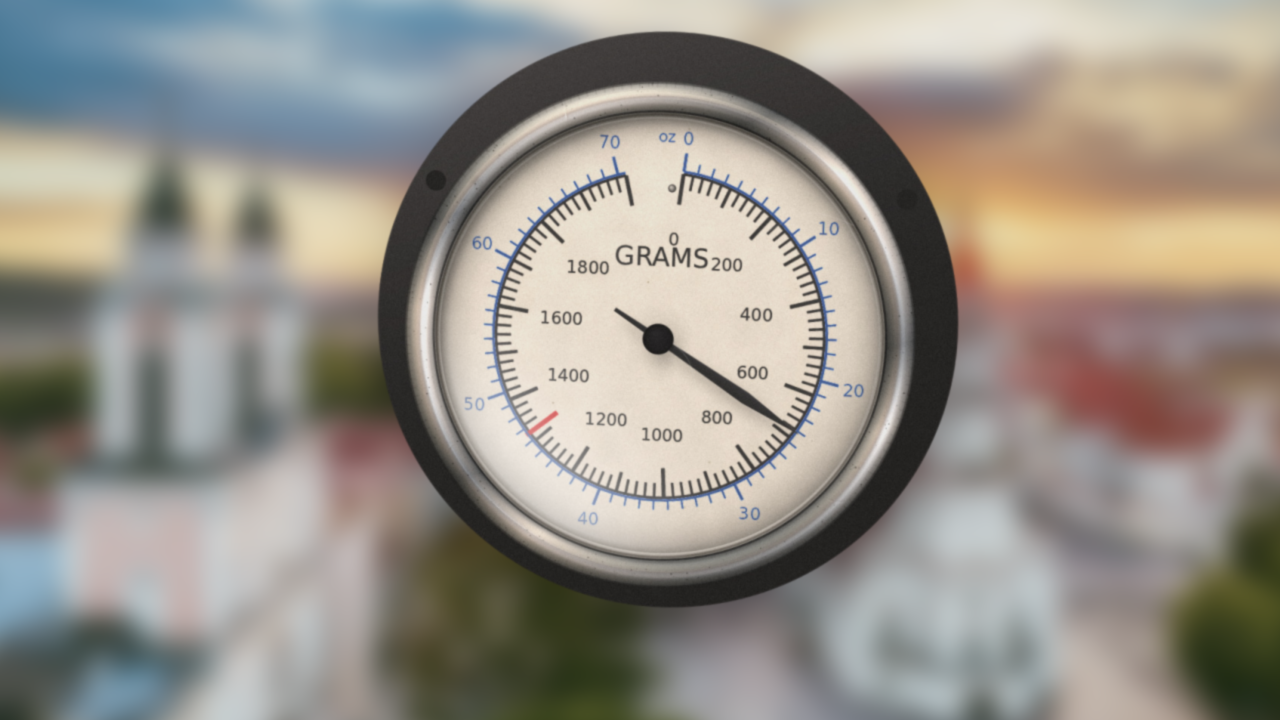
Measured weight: 680 g
